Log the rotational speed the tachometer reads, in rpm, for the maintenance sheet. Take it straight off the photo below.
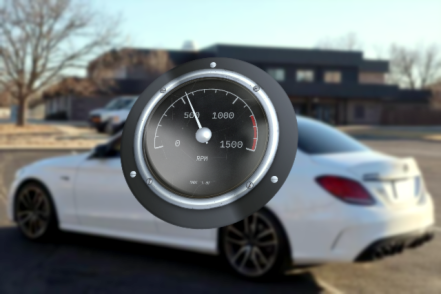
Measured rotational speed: 550 rpm
